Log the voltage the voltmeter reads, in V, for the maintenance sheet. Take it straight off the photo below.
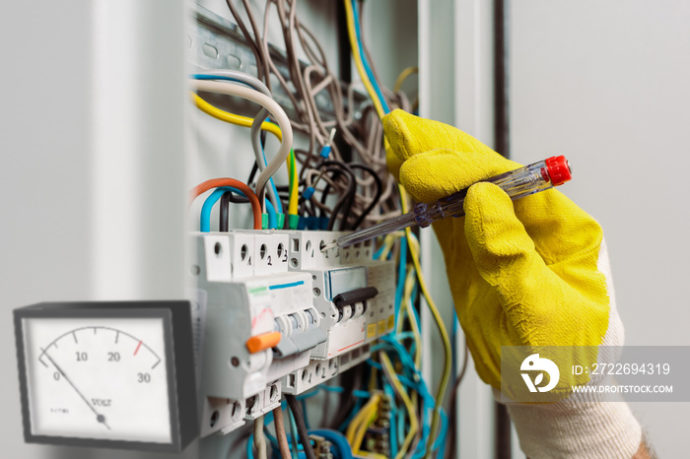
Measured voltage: 2.5 V
